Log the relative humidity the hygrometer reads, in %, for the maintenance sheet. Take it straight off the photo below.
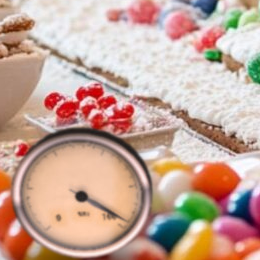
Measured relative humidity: 96 %
